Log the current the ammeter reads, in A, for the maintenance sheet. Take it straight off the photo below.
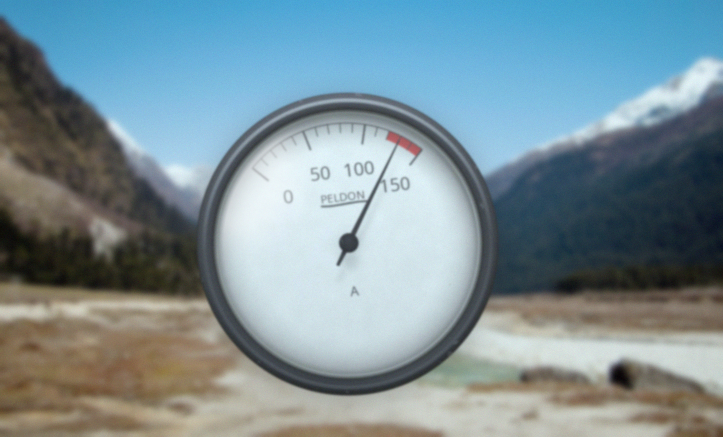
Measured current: 130 A
